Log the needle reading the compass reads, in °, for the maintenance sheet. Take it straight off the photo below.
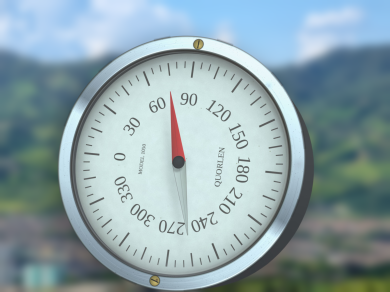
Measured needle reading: 75 °
